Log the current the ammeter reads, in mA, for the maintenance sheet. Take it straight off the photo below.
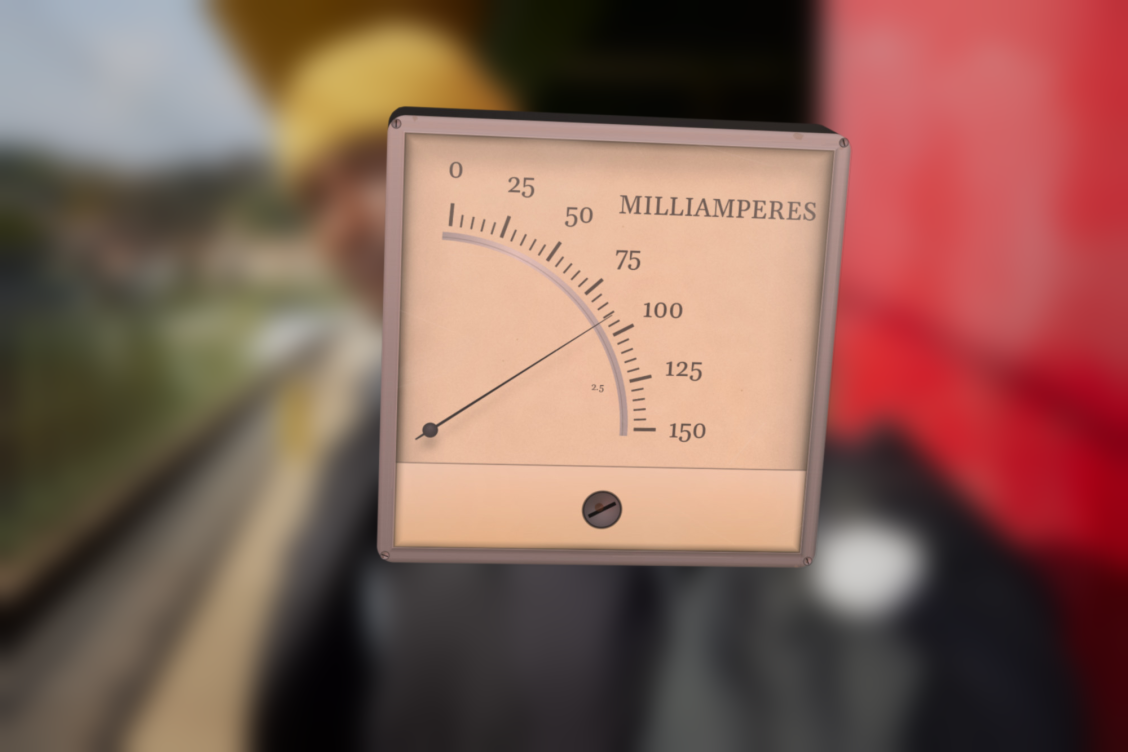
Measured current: 90 mA
